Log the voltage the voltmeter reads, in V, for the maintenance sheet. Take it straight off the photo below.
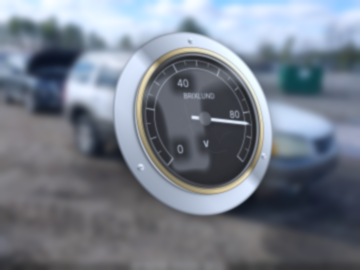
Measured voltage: 85 V
